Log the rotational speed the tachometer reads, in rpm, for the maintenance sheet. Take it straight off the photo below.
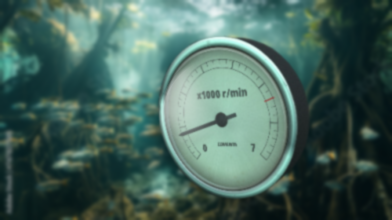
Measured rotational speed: 800 rpm
